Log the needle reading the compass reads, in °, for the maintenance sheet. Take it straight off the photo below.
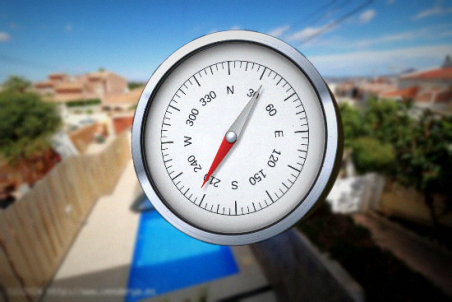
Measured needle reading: 215 °
